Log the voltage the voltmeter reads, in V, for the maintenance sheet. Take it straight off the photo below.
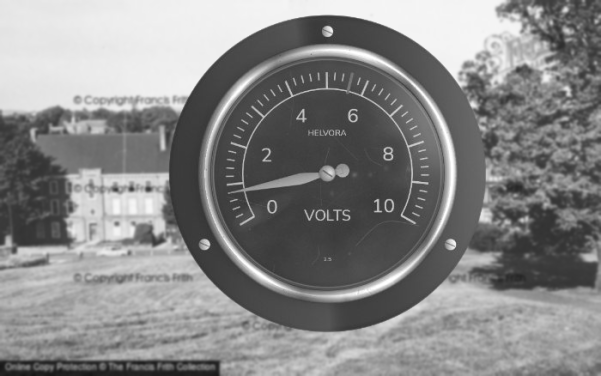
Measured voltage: 0.8 V
